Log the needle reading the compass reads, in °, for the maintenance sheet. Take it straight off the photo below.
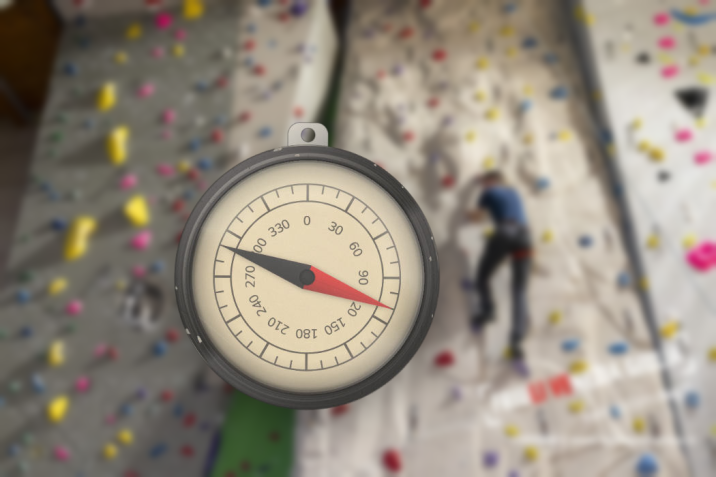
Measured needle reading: 110 °
